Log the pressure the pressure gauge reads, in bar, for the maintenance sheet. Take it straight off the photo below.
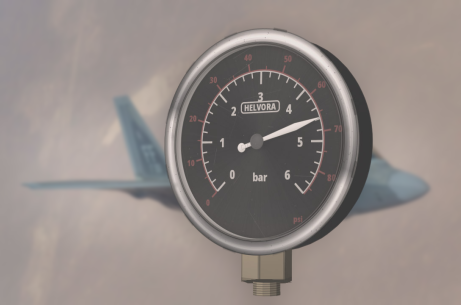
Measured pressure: 4.6 bar
